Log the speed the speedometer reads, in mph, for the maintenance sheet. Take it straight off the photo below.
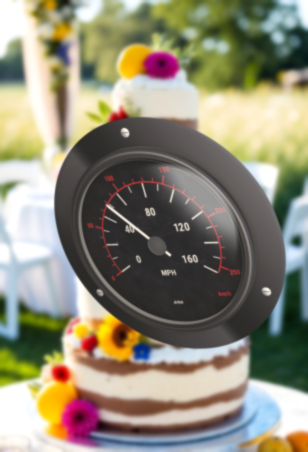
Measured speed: 50 mph
